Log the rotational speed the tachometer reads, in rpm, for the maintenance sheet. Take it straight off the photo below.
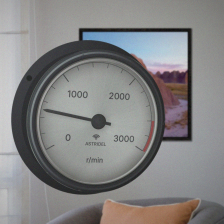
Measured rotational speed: 500 rpm
